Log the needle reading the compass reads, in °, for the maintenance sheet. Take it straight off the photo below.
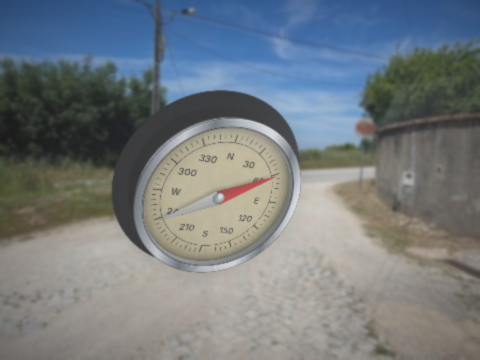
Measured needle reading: 60 °
